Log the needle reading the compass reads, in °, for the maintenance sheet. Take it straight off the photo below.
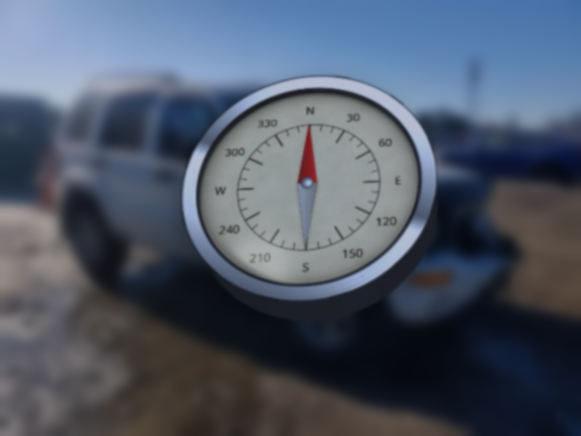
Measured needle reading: 0 °
